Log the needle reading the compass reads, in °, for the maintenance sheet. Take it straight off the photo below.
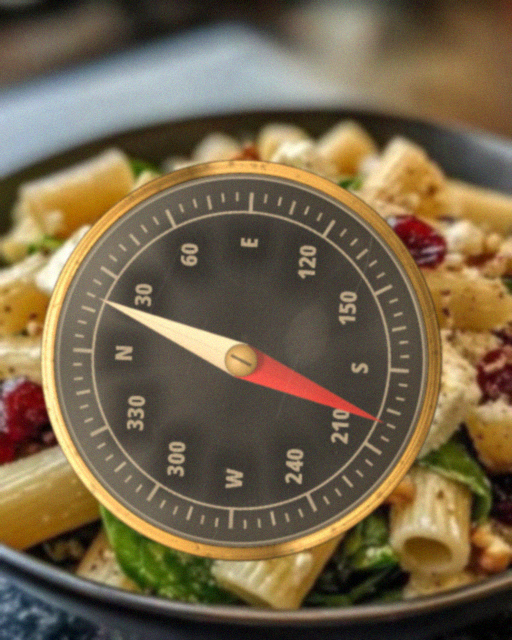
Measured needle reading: 200 °
